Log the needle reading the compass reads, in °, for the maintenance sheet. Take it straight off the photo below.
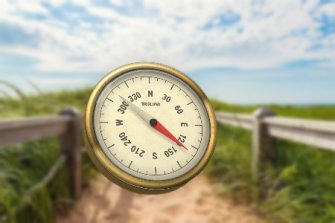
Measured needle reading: 130 °
